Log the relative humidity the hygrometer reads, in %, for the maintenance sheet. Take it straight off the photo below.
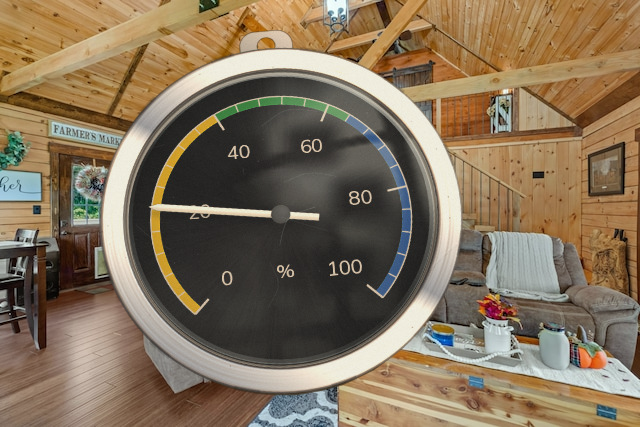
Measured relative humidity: 20 %
